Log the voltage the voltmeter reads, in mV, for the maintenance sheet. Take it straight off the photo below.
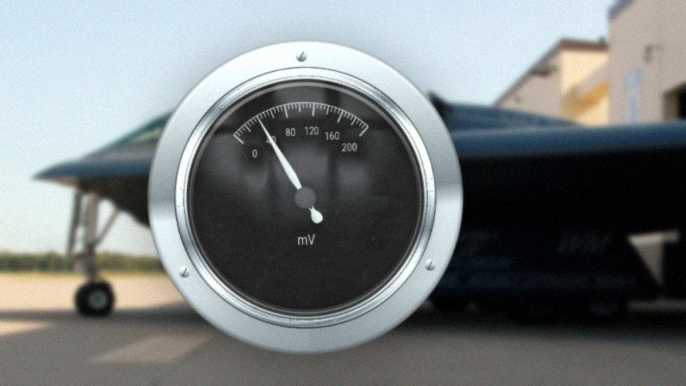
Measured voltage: 40 mV
